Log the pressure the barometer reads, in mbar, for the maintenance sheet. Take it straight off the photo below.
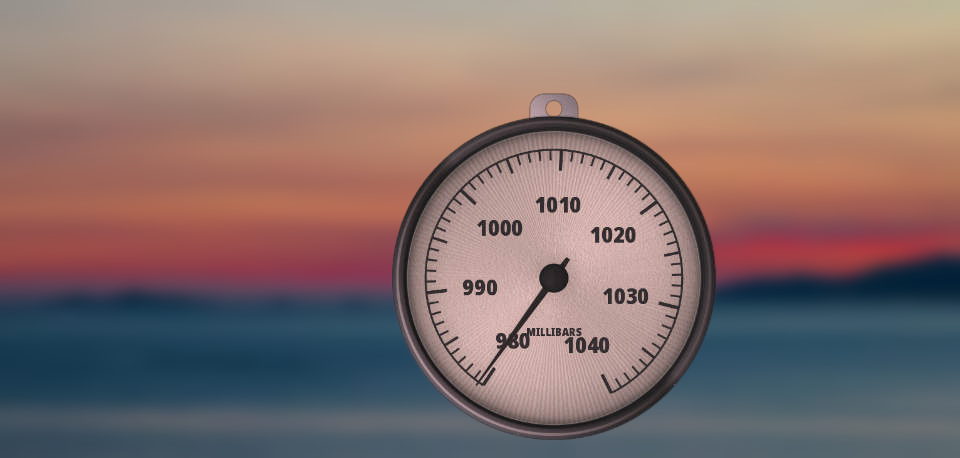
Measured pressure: 980.5 mbar
